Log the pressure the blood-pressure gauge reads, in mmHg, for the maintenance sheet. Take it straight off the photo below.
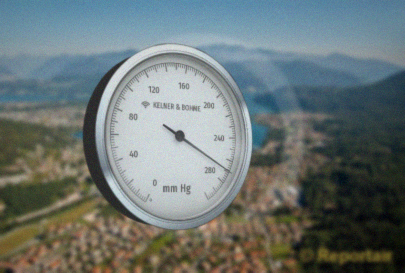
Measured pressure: 270 mmHg
